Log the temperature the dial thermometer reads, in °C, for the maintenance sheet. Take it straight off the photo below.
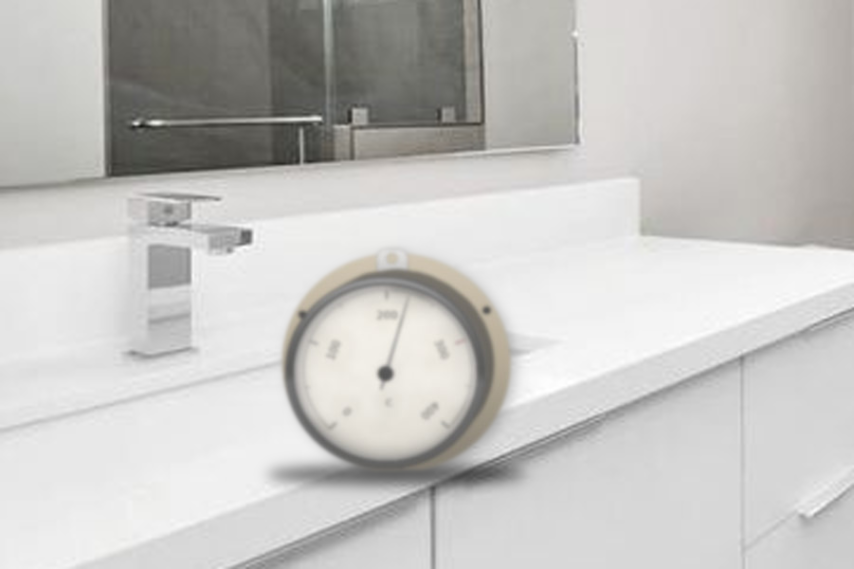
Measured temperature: 225 °C
